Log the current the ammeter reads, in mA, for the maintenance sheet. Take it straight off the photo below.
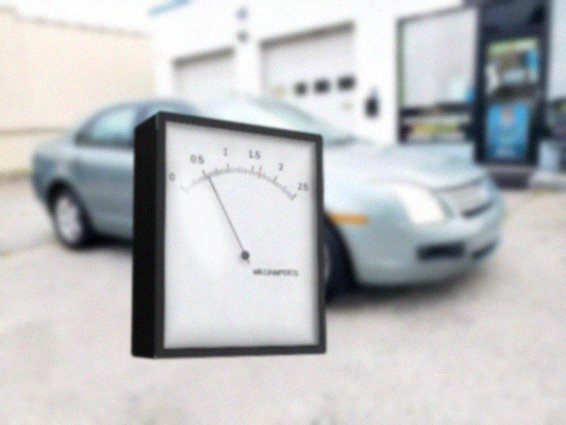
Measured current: 0.5 mA
